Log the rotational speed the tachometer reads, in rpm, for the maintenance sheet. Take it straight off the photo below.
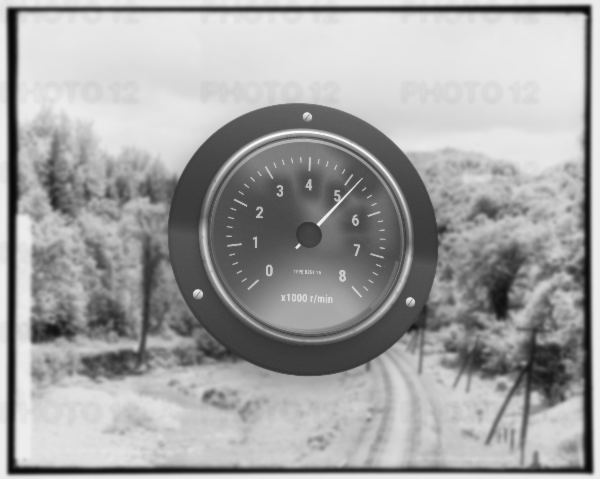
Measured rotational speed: 5200 rpm
